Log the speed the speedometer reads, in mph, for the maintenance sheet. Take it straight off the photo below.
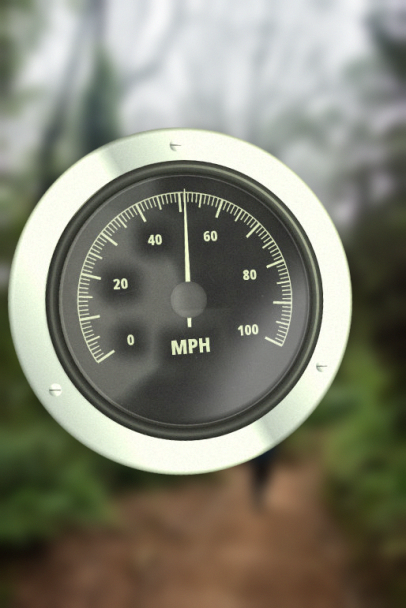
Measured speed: 51 mph
